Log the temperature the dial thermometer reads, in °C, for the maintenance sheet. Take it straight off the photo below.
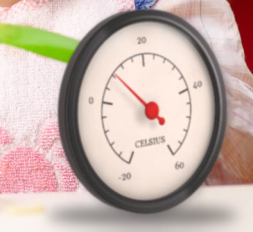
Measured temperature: 8 °C
